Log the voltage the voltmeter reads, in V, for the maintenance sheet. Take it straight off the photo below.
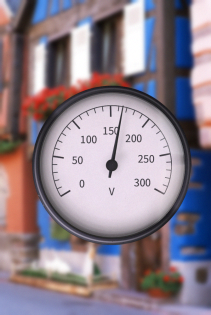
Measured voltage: 165 V
